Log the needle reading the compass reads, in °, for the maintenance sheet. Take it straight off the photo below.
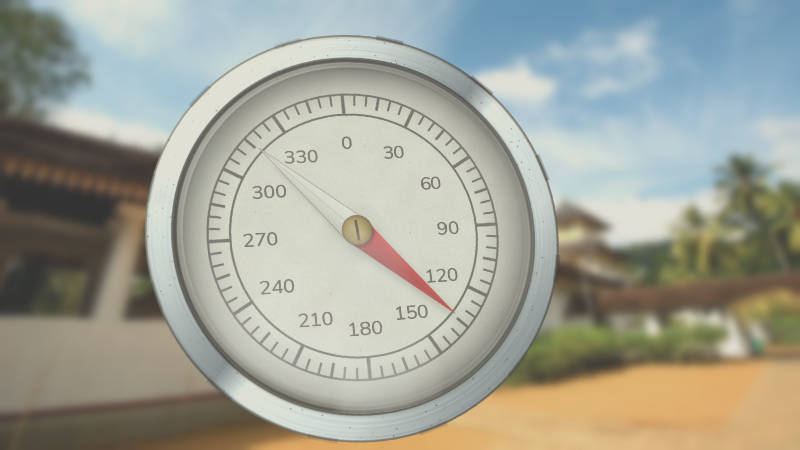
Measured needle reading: 135 °
